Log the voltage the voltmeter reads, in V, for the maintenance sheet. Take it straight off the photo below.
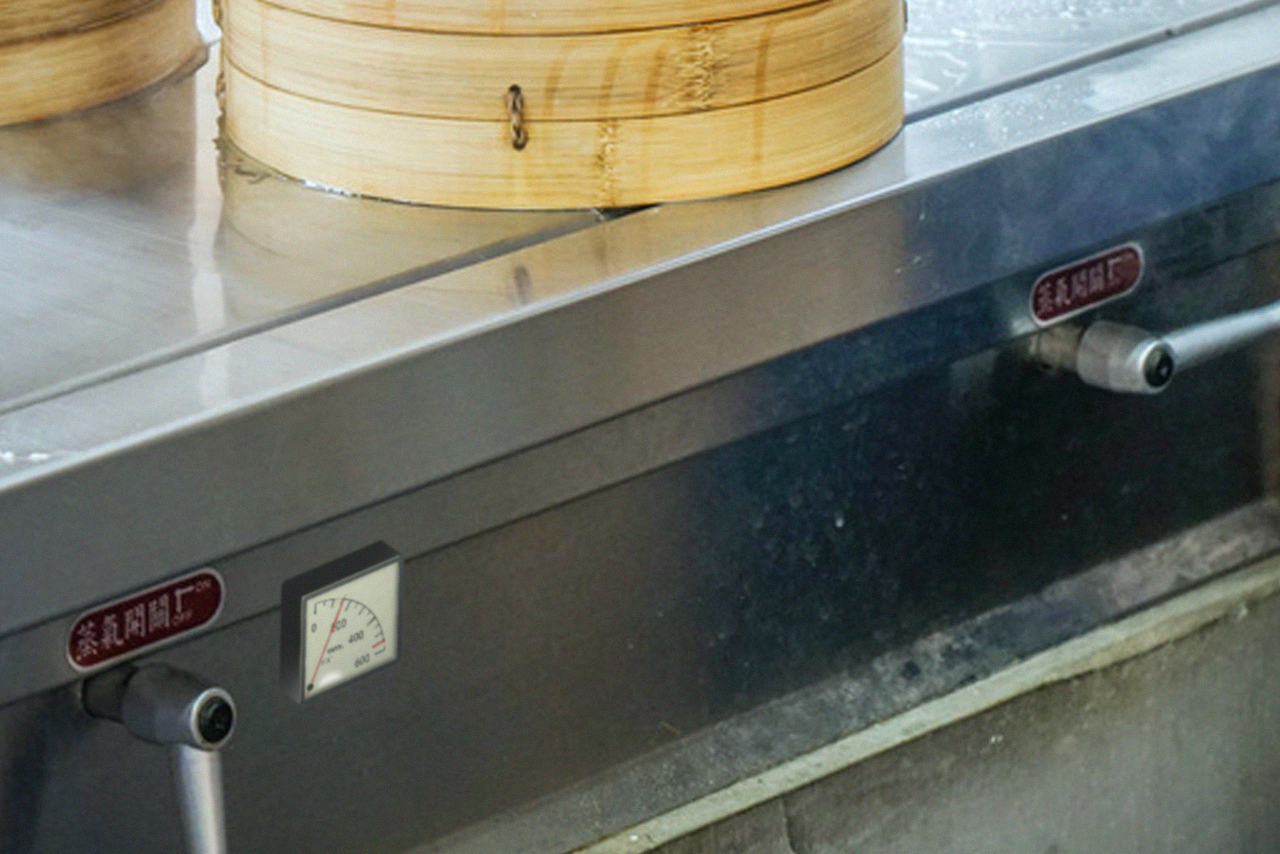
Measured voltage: 150 V
